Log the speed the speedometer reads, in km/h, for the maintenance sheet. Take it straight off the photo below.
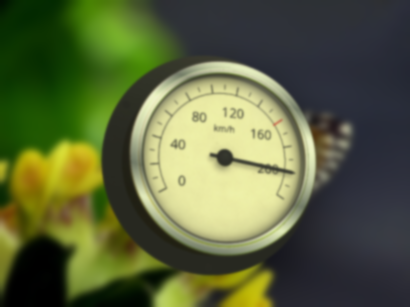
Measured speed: 200 km/h
